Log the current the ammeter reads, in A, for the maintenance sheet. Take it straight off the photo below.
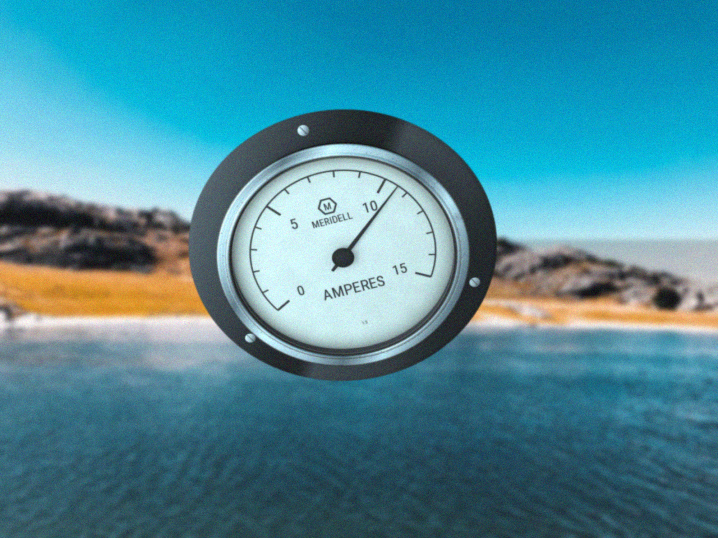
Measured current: 10.5 A
